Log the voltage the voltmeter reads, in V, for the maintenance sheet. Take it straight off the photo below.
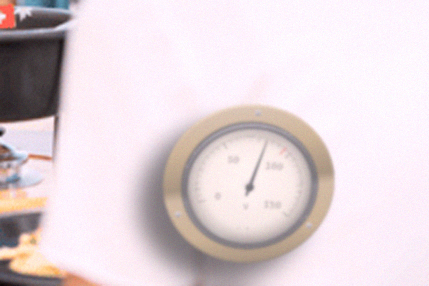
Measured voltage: 80 V
